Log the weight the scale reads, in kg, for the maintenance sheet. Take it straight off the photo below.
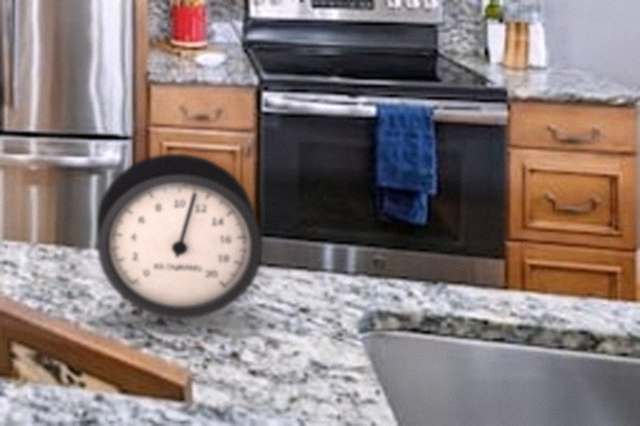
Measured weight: 11 kg
